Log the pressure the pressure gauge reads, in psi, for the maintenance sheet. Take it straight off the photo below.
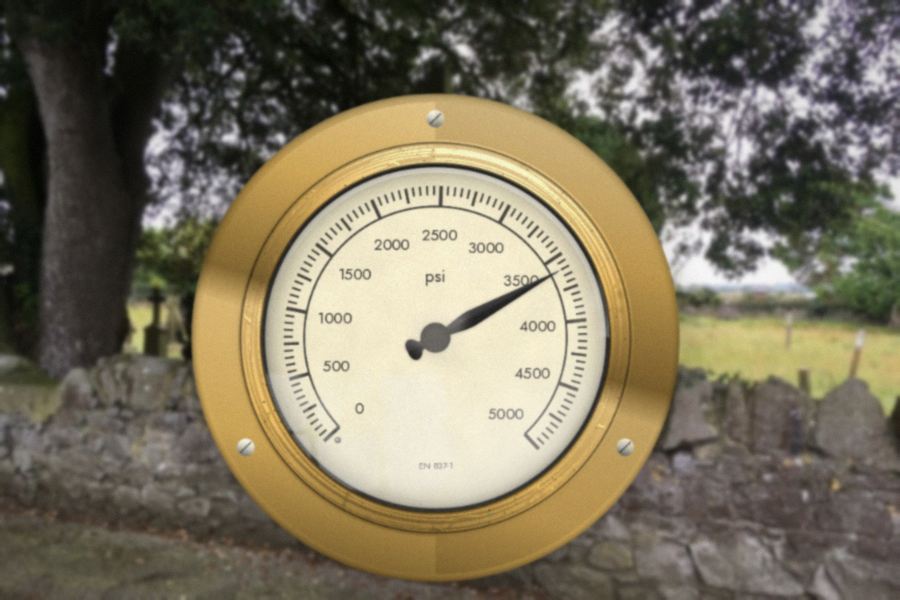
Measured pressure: 3600 psi
